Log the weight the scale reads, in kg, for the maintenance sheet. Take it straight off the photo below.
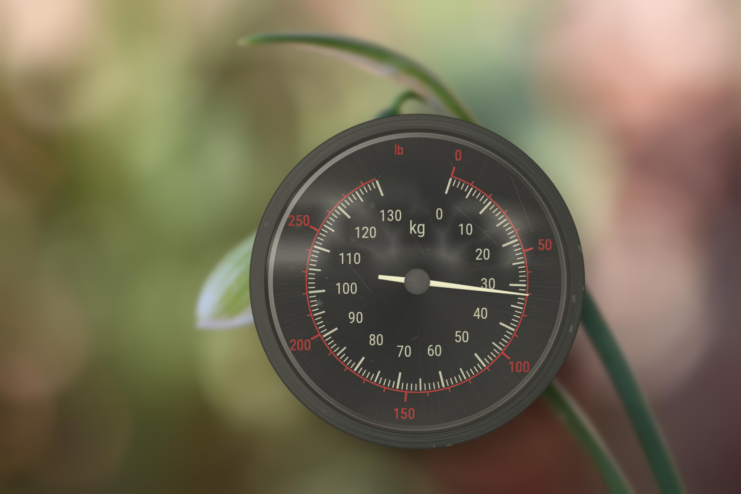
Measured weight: 32 kg
